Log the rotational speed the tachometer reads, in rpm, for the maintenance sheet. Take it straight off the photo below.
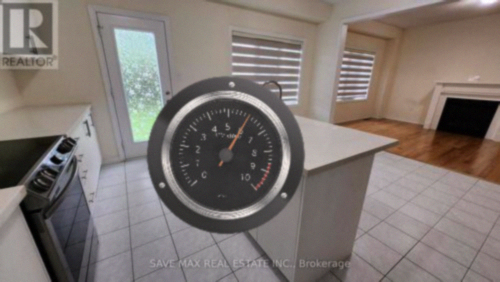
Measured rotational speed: 6000 rpm
